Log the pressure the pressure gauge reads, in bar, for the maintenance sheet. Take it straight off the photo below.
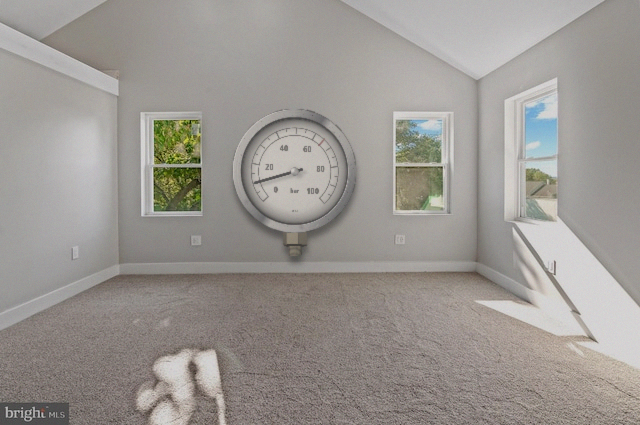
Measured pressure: 10 bar
